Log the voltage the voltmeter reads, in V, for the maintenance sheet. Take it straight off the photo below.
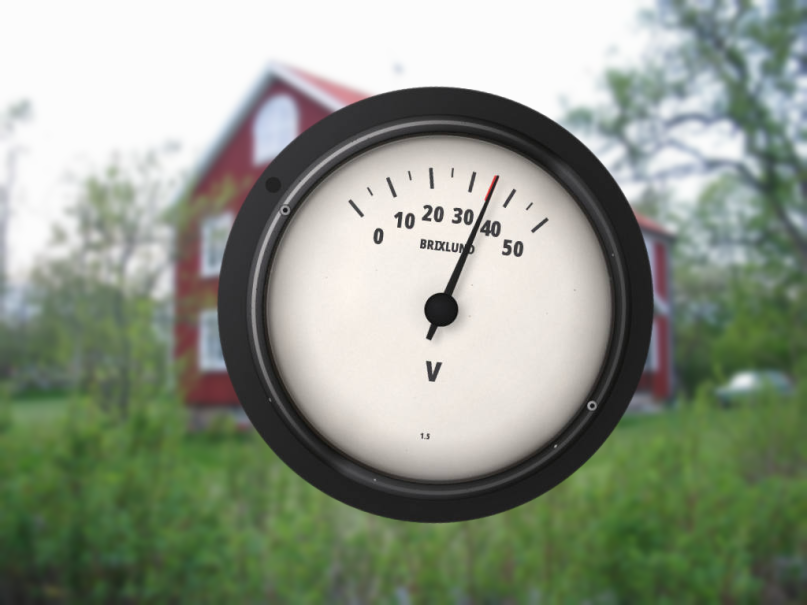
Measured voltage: 35 V
